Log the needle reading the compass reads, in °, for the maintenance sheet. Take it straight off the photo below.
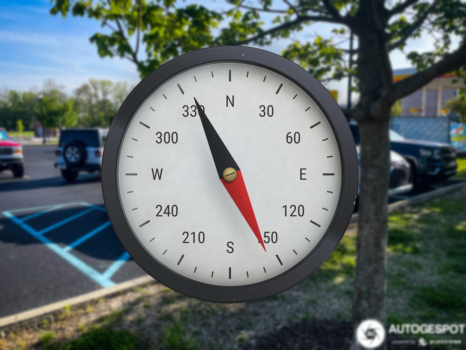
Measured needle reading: 155 °
